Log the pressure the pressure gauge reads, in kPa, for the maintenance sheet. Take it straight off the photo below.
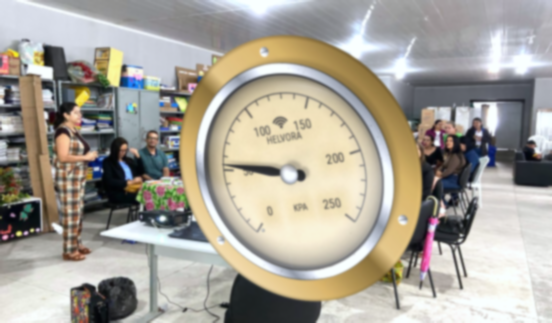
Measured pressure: 55 kPa
